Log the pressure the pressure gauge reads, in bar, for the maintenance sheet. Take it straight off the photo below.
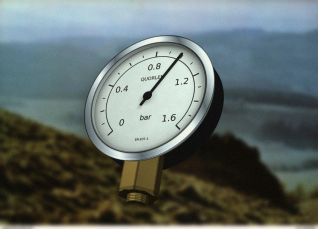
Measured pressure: 1 bar
